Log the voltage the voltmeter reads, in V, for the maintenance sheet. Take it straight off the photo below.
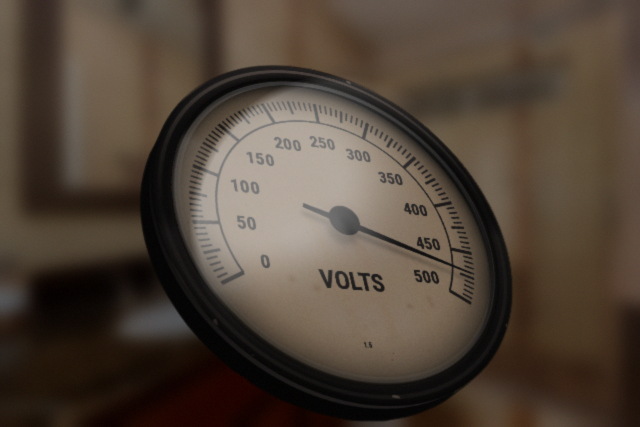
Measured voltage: 475 V
